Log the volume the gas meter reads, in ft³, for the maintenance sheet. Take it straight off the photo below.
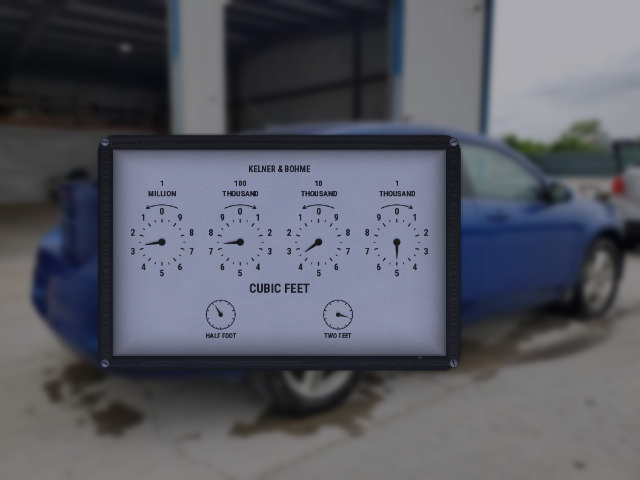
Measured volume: 273500 ft³
